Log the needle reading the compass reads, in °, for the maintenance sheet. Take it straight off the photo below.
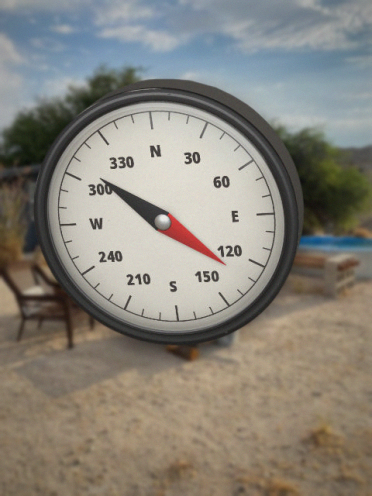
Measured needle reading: 130 °
